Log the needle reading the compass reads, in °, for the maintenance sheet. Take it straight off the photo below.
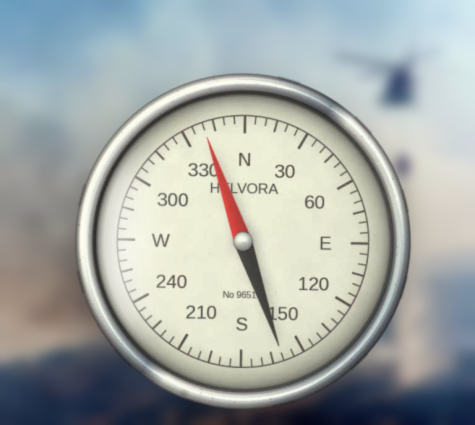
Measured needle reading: 340 °
